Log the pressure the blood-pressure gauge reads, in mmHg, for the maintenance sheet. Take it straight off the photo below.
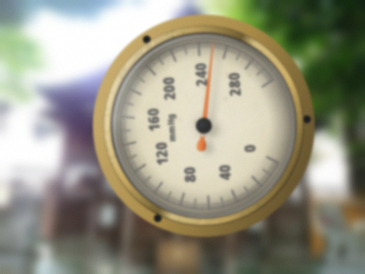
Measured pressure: 250 mmHg
